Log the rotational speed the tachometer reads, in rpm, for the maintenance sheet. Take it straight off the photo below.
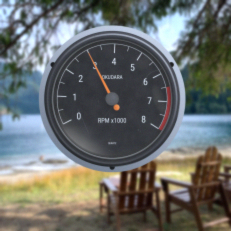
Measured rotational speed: 3000 rpm
